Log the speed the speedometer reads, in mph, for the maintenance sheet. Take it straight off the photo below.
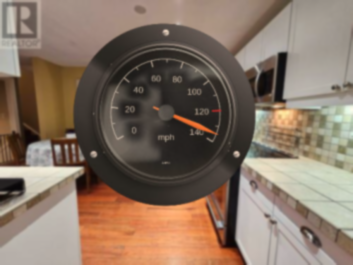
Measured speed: 135 mph
